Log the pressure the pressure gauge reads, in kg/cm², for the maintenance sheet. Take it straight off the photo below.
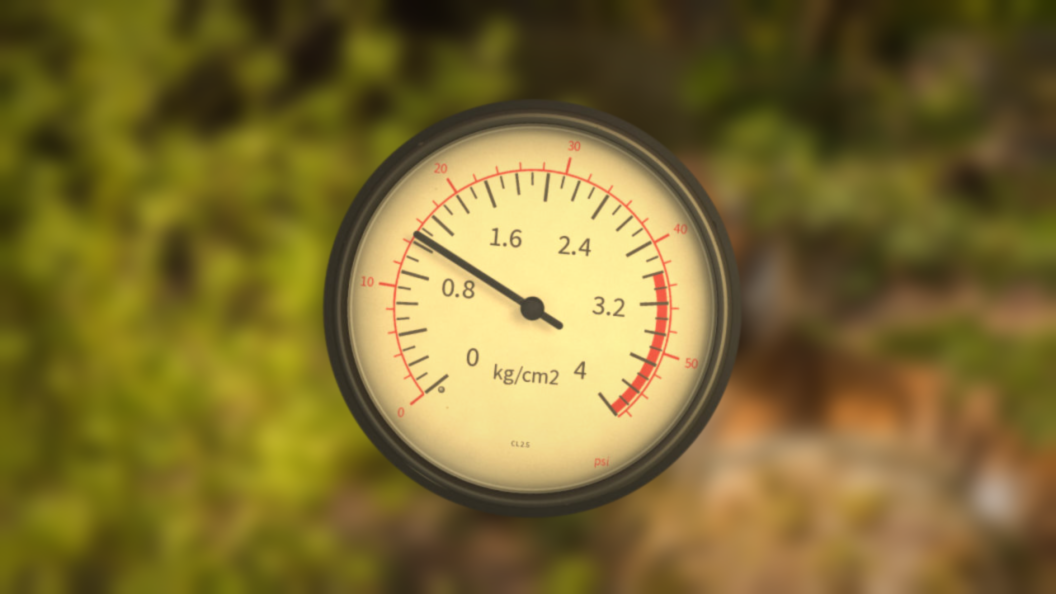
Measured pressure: 1.05 kg/cm²
